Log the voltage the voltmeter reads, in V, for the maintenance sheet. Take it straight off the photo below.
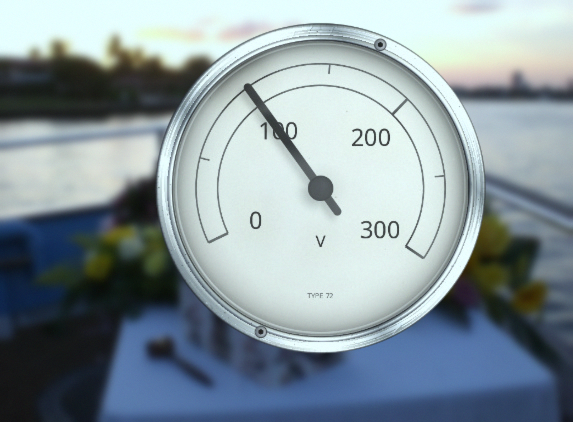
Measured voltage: 100 V
